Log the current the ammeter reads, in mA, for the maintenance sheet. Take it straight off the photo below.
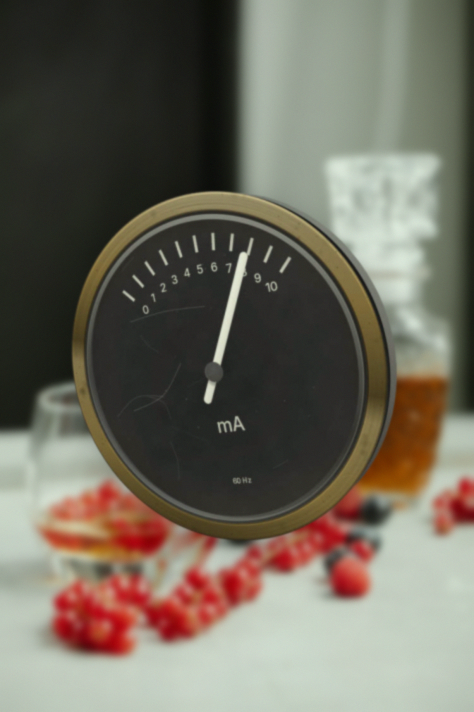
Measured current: 8 mA
